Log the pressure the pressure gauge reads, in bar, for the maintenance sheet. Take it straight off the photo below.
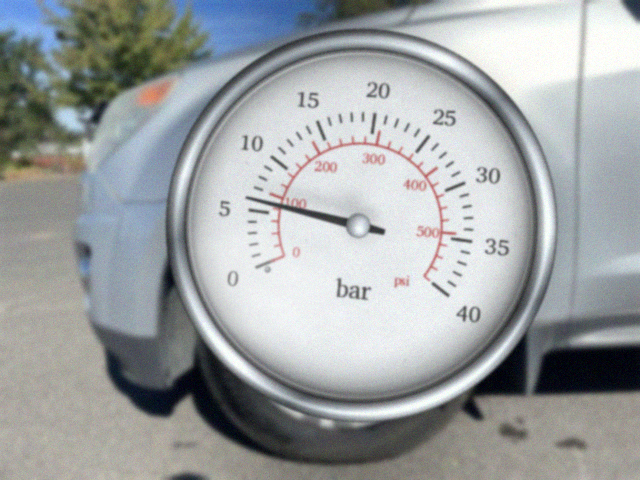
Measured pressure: 6 bar
